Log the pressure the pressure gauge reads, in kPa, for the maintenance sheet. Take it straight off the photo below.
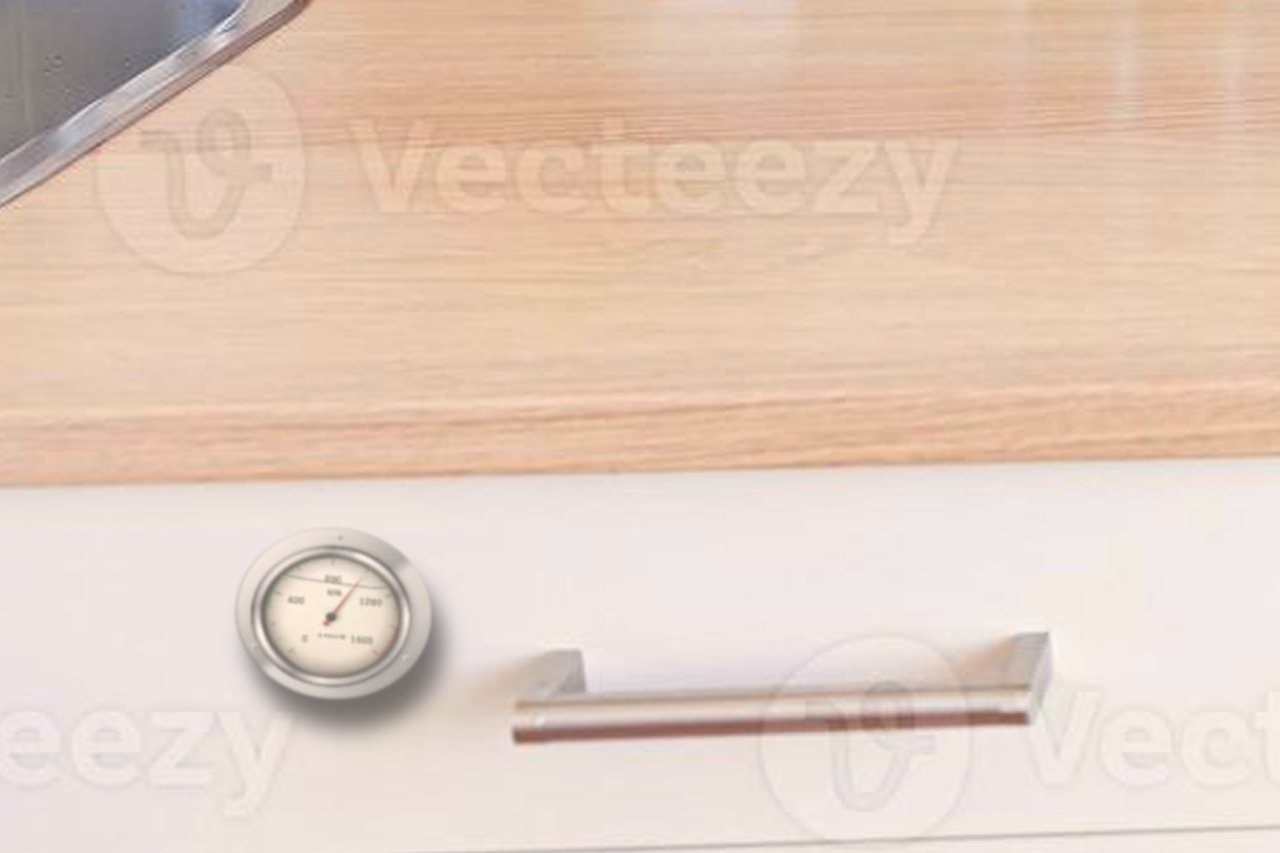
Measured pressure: 1000 kPa
